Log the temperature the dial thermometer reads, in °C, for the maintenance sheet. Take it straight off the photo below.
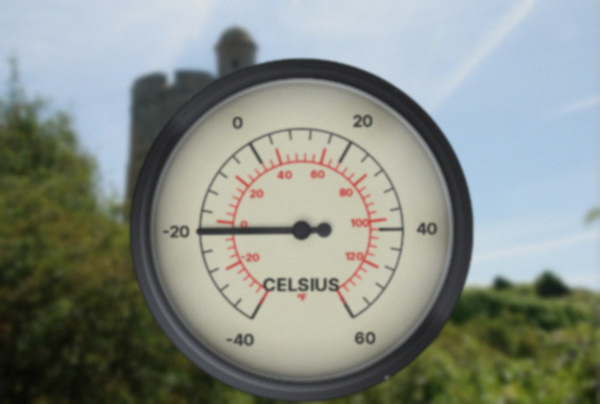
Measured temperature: -20 °C
